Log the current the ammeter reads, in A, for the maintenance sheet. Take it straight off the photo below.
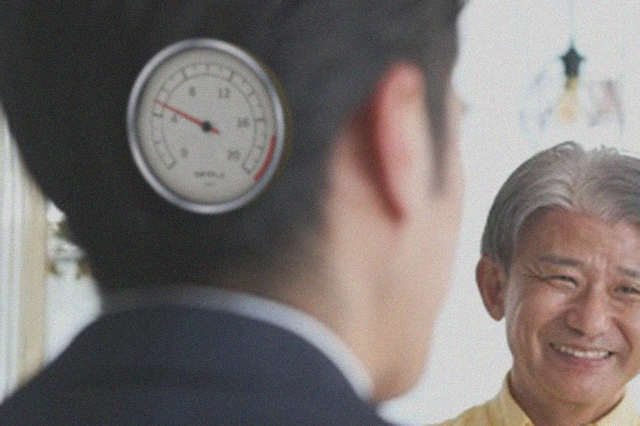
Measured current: 5 A
